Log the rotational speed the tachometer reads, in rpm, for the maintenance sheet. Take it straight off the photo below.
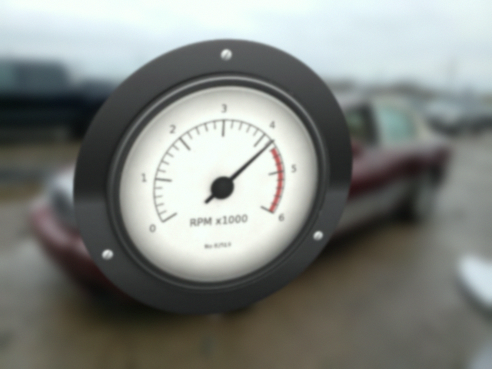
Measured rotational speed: 4200 rpm
